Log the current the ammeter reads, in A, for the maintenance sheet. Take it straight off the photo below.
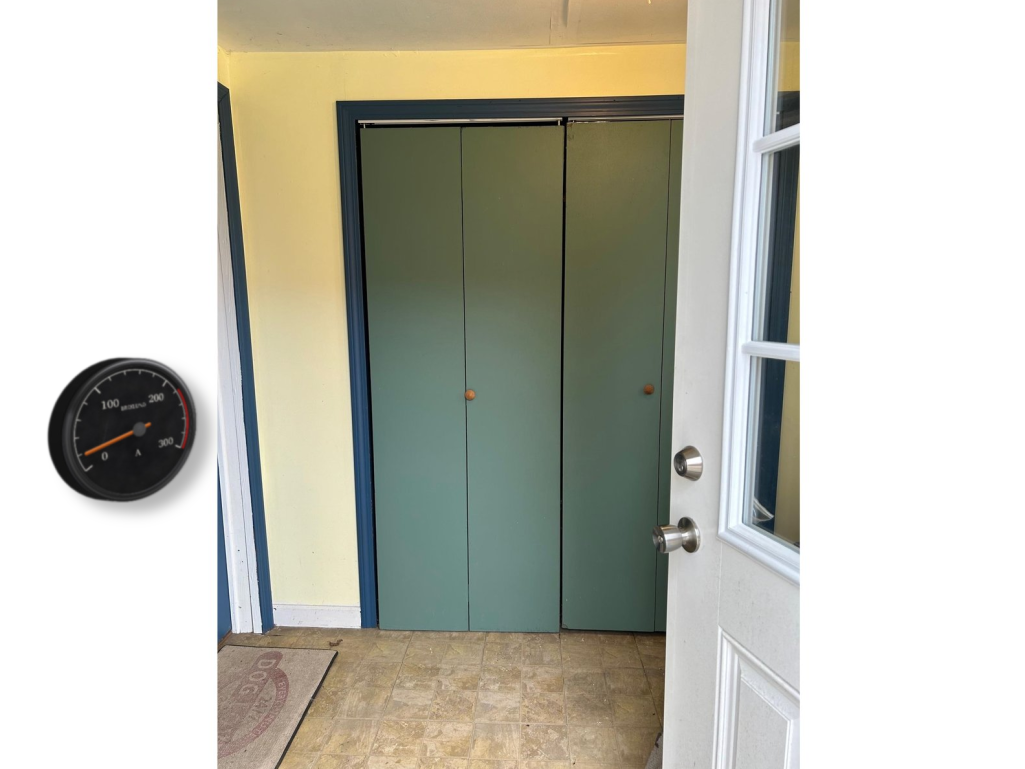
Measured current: 20 A
